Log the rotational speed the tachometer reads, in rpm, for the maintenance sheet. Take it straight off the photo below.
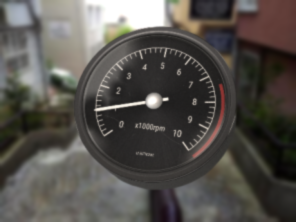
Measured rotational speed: 1000 rpm
